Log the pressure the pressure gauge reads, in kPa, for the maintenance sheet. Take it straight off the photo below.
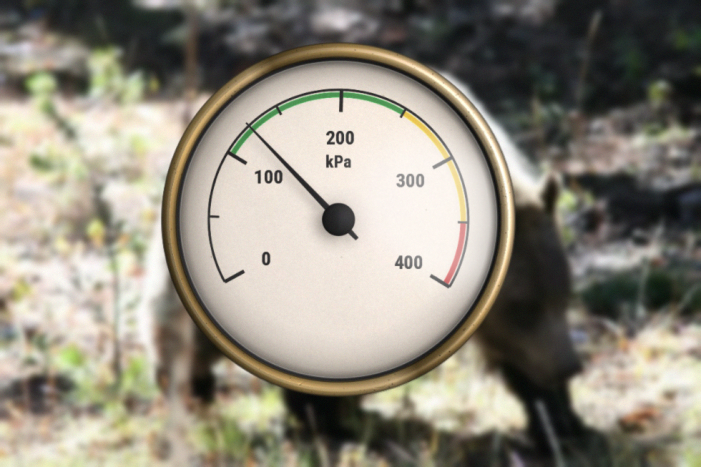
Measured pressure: 125 kPa
